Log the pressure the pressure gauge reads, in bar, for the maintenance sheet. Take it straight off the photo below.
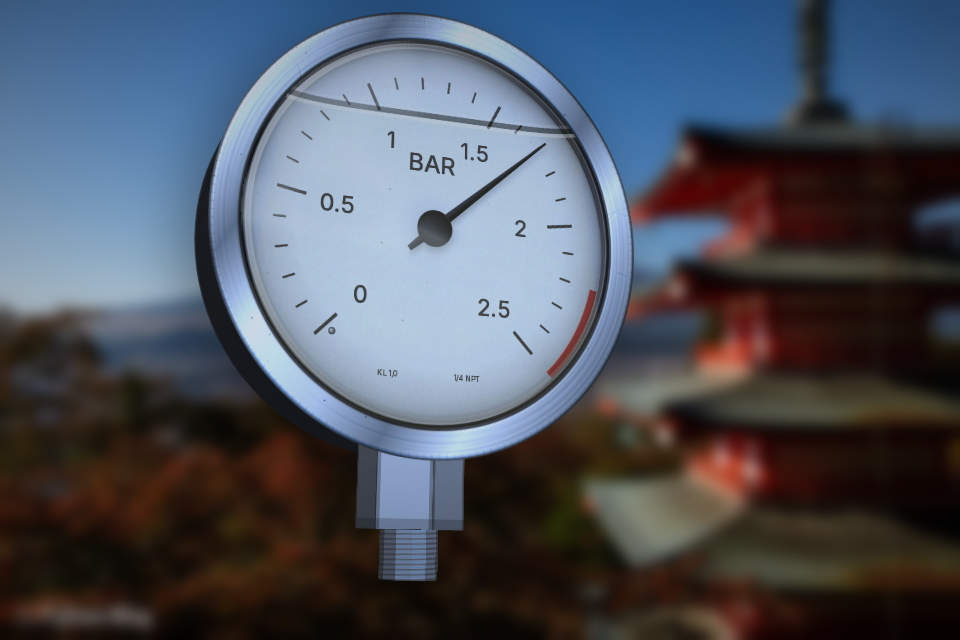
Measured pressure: 1.7 bar
